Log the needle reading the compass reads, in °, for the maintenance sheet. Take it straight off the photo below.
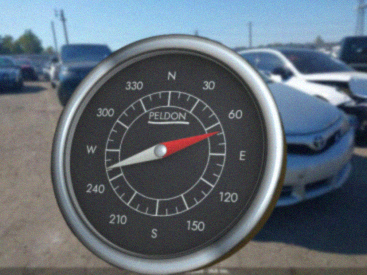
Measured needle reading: 70 °
